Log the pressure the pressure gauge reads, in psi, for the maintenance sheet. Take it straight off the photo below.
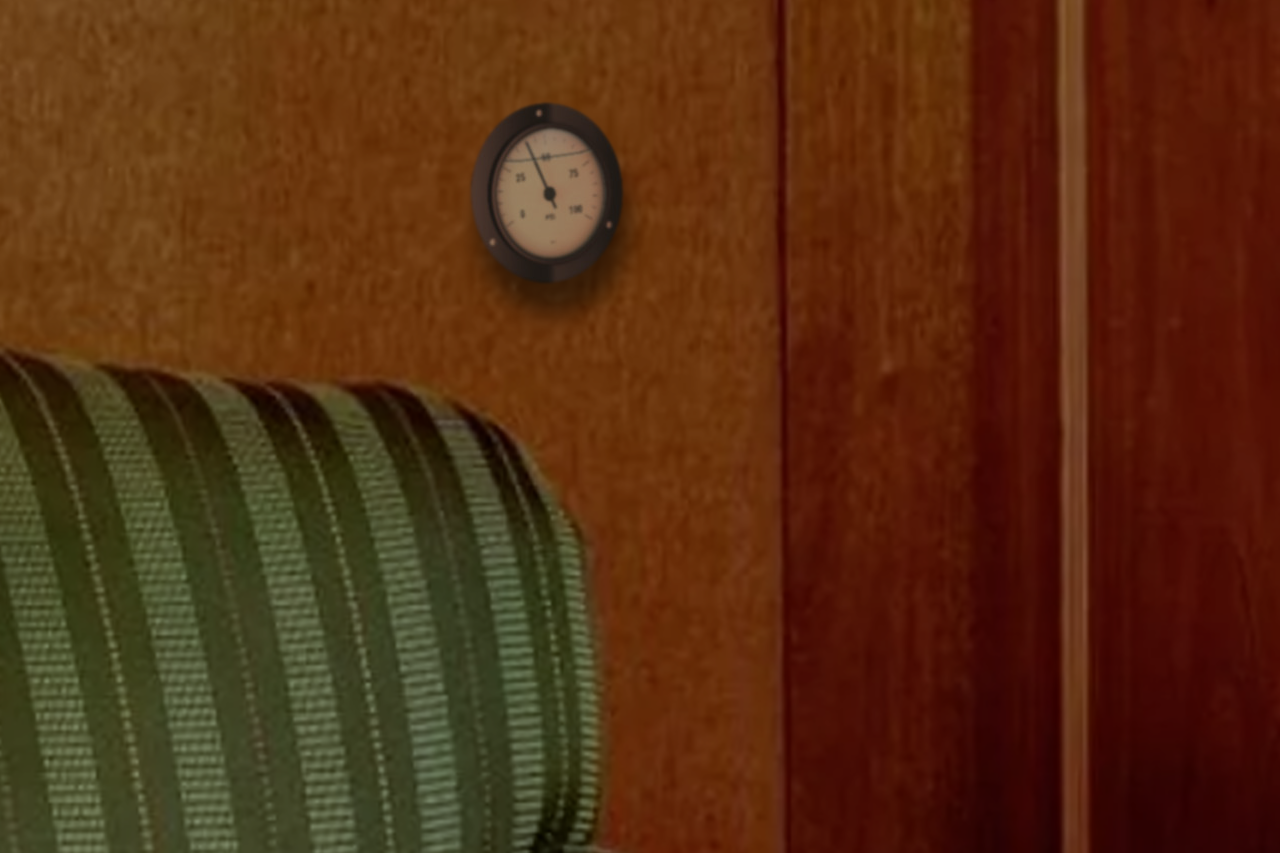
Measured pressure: 40 psi
